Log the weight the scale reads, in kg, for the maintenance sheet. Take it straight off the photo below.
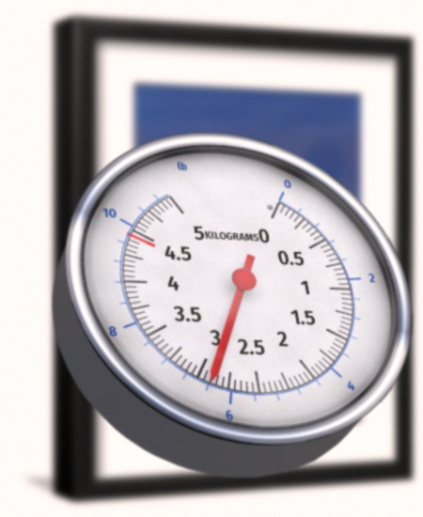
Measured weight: 2.9 kg
